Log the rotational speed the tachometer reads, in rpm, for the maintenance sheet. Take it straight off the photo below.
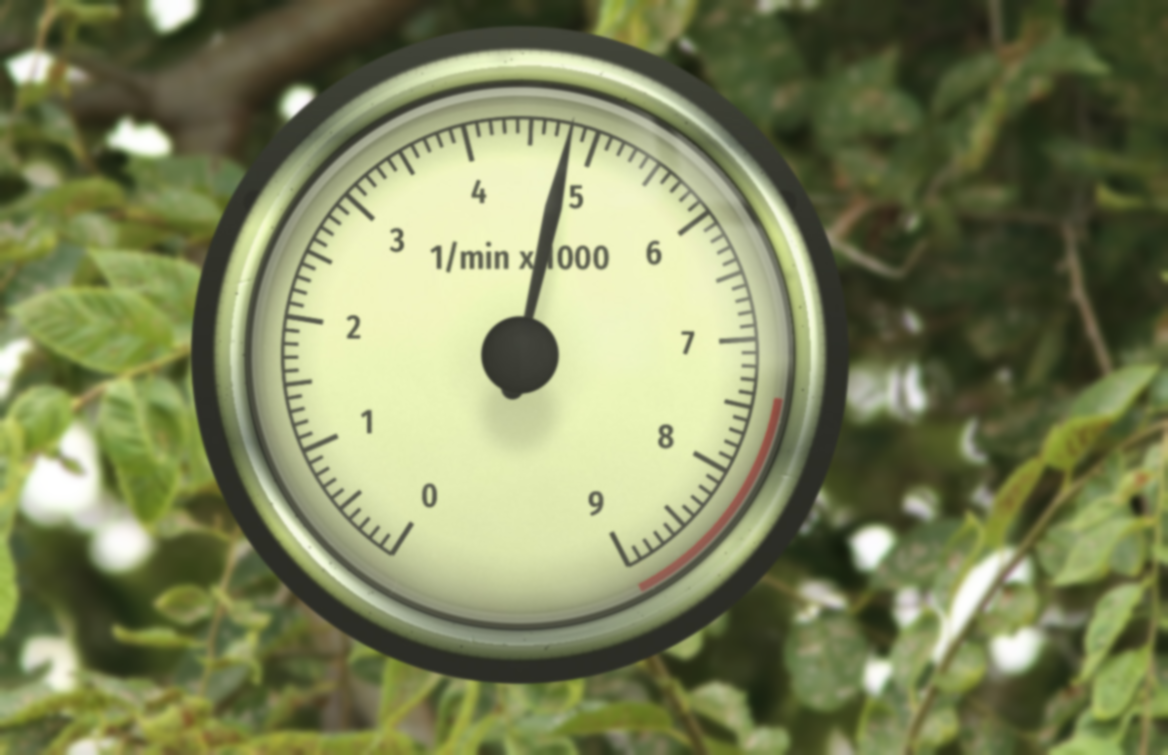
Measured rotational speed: 4800 rpm
